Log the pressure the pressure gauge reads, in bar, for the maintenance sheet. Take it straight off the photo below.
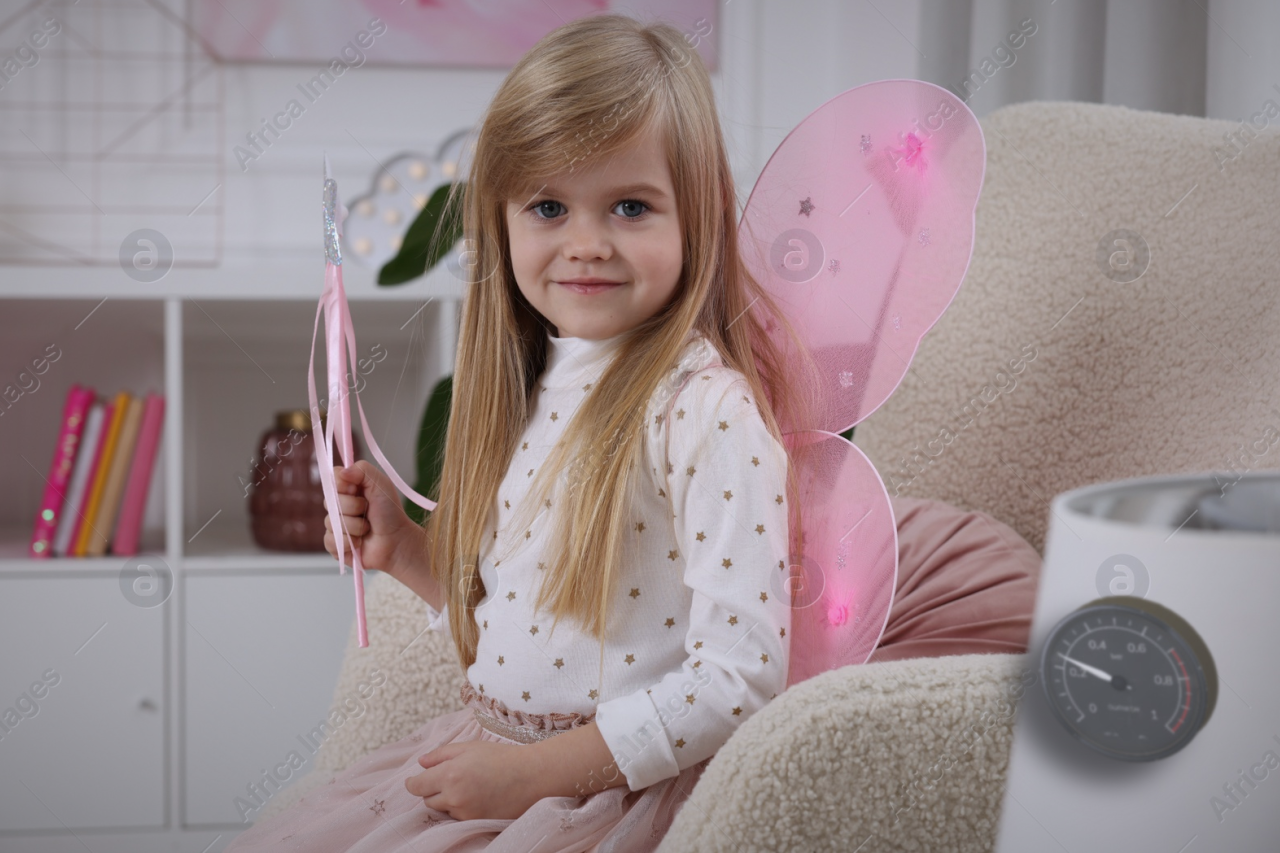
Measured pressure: 0.25 bar
